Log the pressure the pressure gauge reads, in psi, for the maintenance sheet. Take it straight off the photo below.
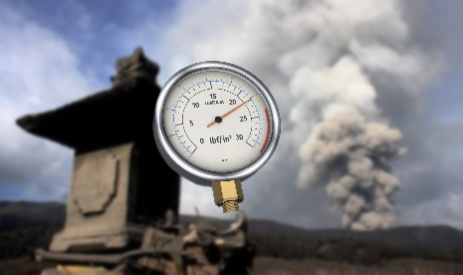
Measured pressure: 22 psi
